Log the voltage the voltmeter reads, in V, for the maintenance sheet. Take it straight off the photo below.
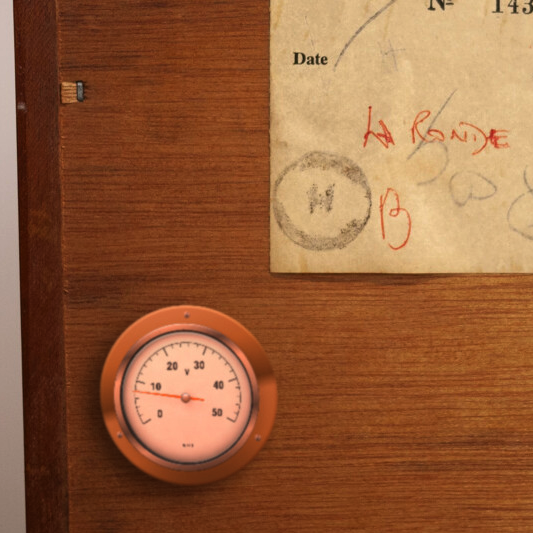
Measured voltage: 8 V
